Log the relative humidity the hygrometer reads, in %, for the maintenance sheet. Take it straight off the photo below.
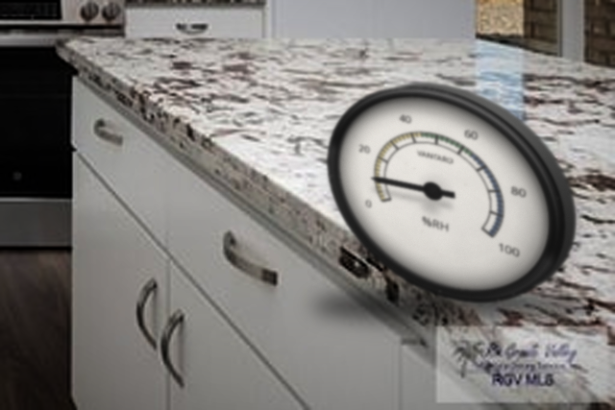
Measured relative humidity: 10 %
